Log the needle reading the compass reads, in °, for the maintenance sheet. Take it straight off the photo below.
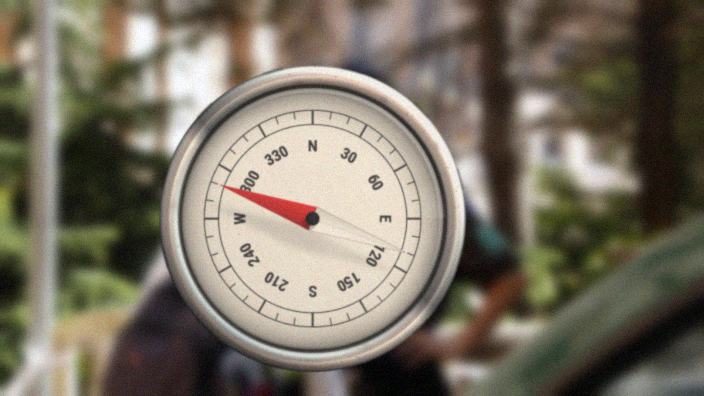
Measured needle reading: 290 °
